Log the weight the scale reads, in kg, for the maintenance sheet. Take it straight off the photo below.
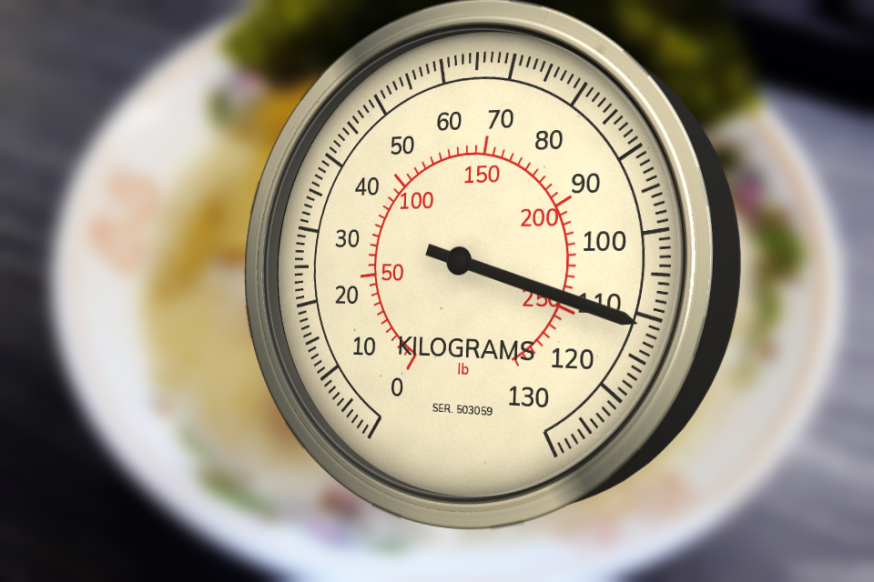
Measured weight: 111 kg
